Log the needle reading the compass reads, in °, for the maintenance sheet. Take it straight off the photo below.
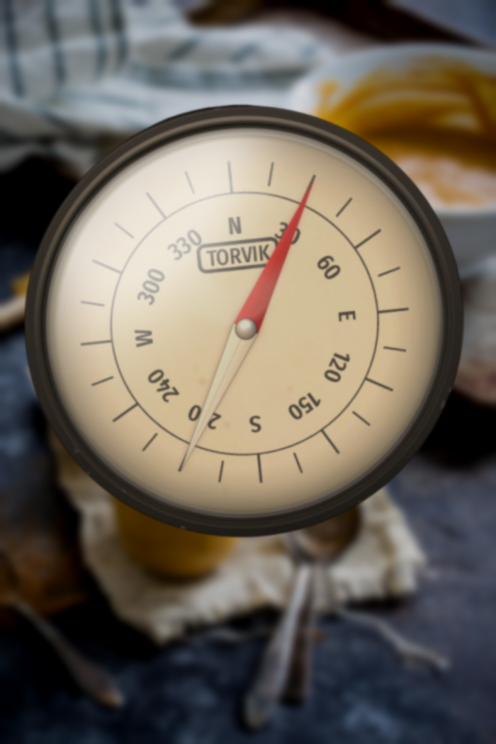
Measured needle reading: 30 °
